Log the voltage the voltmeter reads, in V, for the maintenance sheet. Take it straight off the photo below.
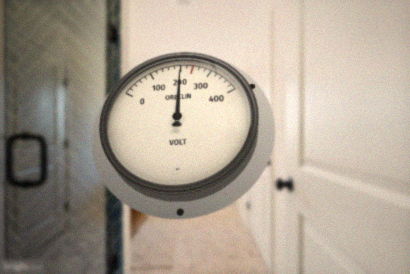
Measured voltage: 200 V
